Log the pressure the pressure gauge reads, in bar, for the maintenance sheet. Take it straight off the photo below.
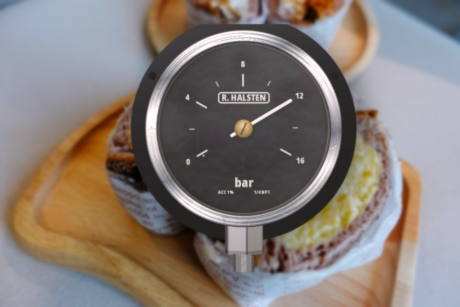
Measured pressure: 12 bar
